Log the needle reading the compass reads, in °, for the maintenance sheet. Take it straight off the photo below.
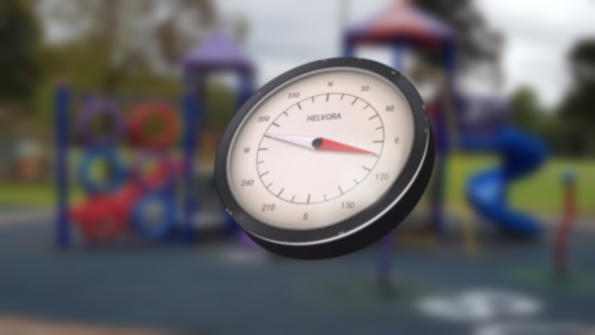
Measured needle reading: 105 °
